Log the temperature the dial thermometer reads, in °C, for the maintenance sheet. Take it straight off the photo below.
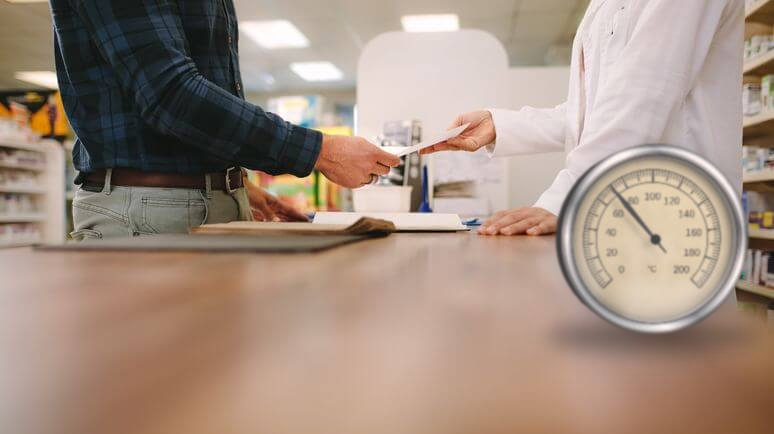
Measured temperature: 70 °C
